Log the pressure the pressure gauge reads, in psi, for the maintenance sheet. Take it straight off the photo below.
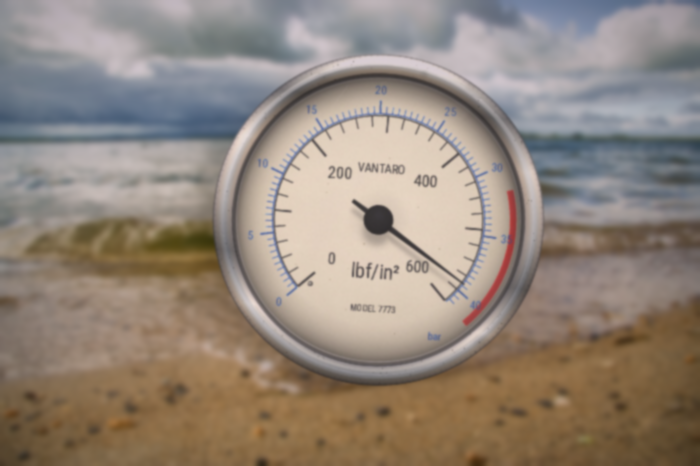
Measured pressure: 570 psi
